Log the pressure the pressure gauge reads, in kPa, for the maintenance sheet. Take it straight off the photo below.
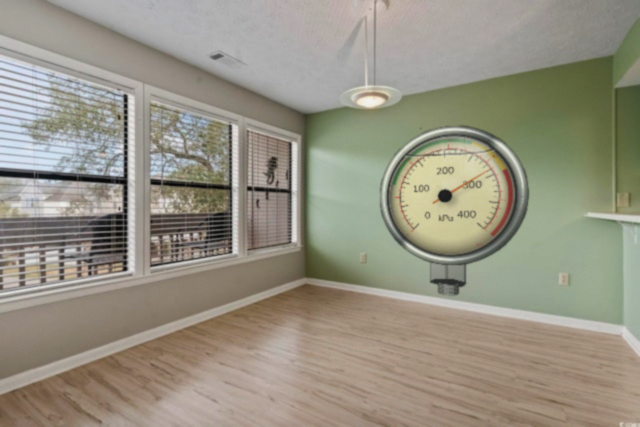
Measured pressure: 290 kPa
